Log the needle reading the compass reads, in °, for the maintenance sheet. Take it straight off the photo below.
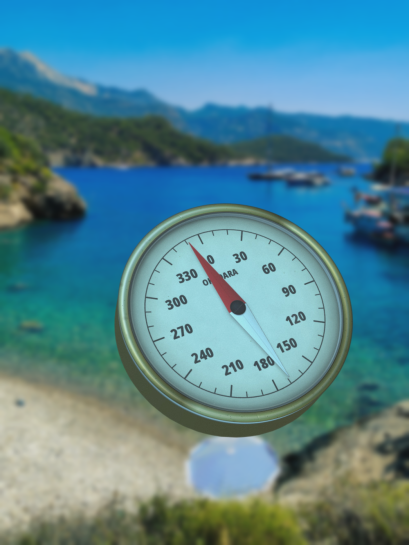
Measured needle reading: 350 °
